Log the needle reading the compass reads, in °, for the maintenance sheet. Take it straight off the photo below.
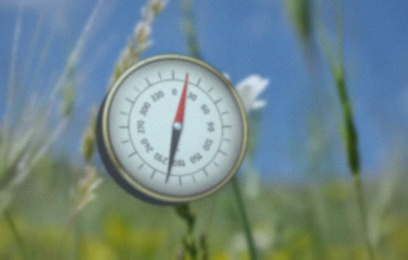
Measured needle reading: 15 °
